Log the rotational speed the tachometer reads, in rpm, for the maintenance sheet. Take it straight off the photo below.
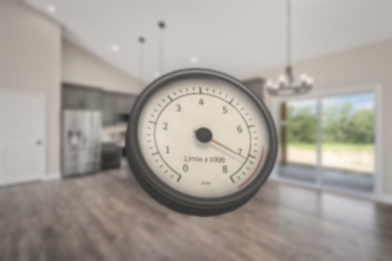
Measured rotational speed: 7200 rpm
